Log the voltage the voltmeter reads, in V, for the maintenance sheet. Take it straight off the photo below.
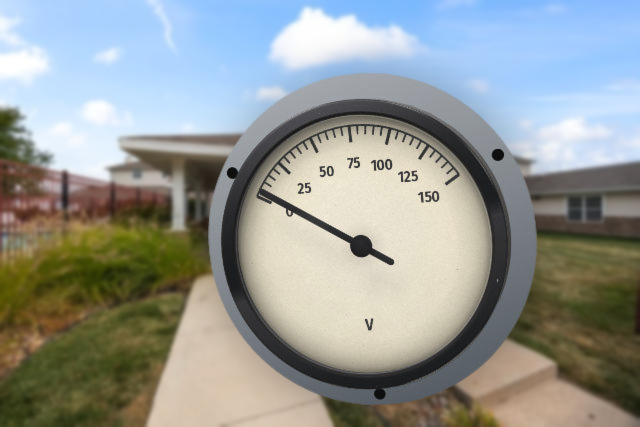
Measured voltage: 5 V
